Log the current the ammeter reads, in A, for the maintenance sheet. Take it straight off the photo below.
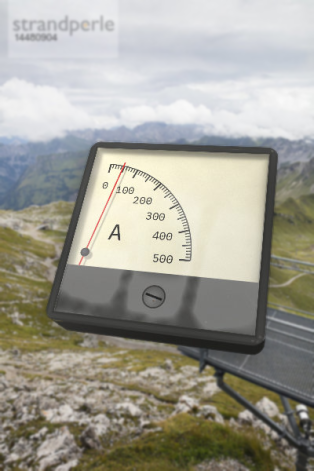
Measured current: 50 A
